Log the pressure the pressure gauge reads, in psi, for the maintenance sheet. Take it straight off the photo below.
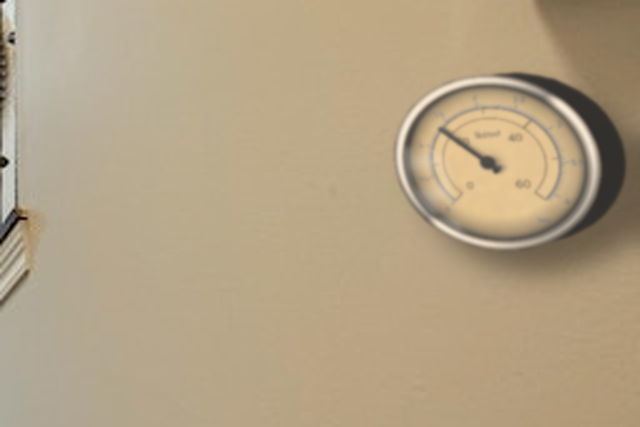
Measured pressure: 20 psi
